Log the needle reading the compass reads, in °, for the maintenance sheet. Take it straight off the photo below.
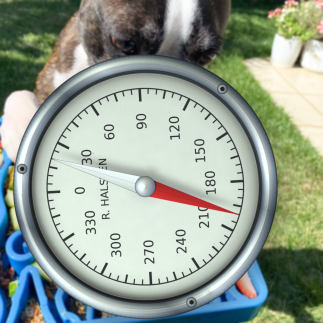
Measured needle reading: 200 °
